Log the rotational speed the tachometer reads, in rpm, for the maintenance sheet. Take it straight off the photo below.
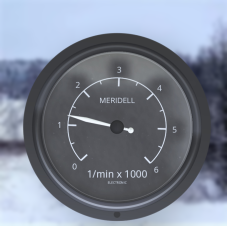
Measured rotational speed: 1250 rpm
